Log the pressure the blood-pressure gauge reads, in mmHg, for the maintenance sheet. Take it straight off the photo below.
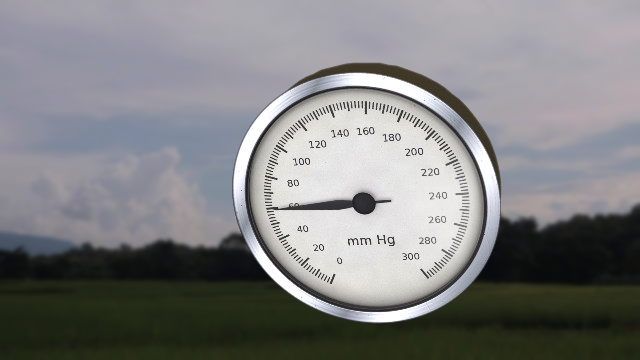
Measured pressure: 60 mmHg
